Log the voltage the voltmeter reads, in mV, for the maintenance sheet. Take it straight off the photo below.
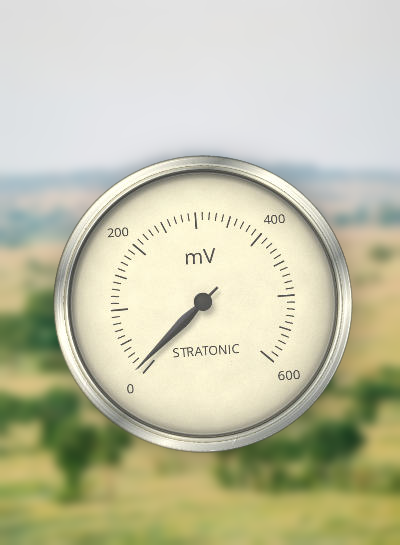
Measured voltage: 10 mV
